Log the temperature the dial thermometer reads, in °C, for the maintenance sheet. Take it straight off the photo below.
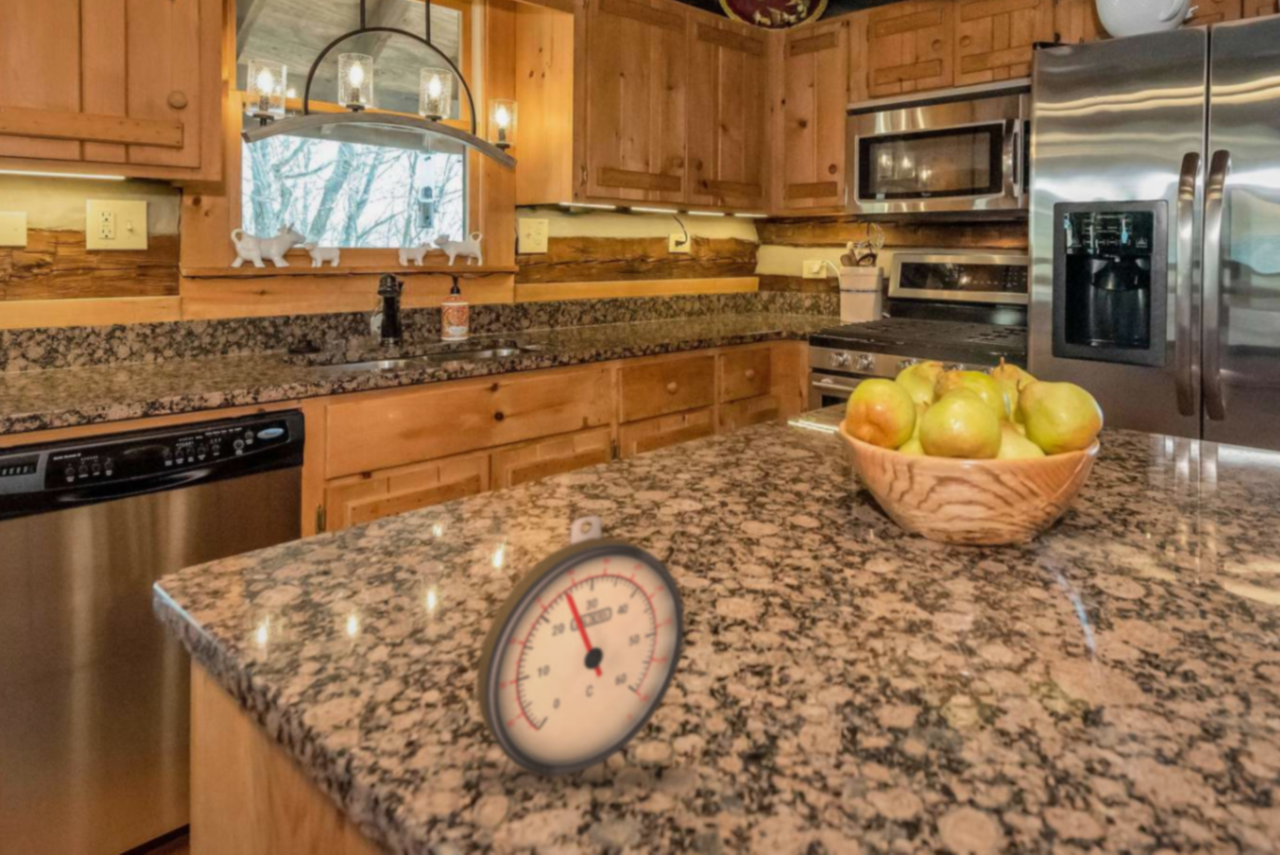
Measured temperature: 25 °C
